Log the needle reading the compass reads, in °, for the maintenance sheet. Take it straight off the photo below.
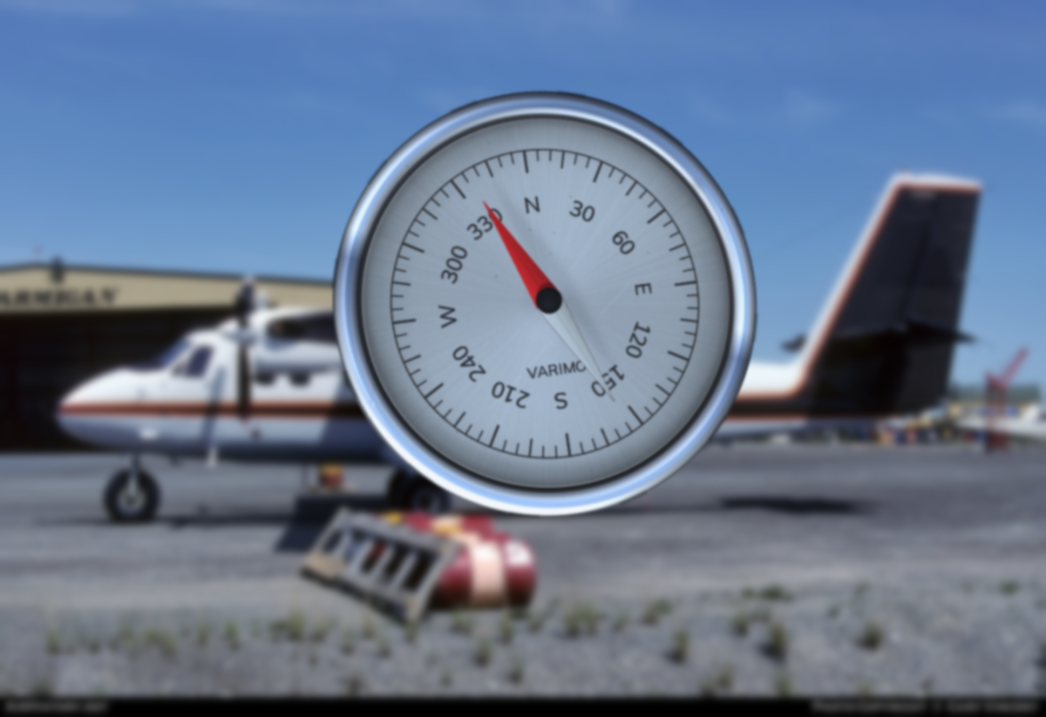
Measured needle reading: 335 °
